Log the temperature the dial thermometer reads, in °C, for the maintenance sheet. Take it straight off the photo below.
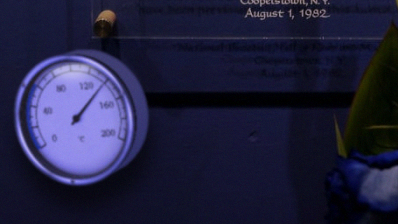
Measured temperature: 140 °C
